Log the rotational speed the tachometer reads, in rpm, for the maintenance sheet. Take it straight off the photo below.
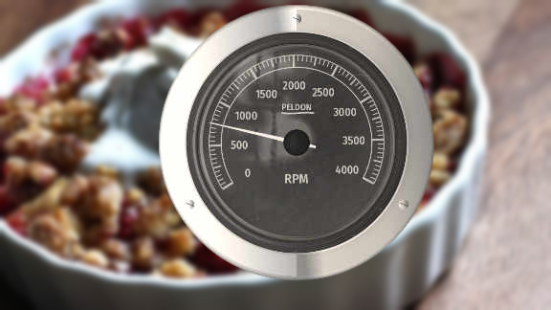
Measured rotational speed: 750 rpm
